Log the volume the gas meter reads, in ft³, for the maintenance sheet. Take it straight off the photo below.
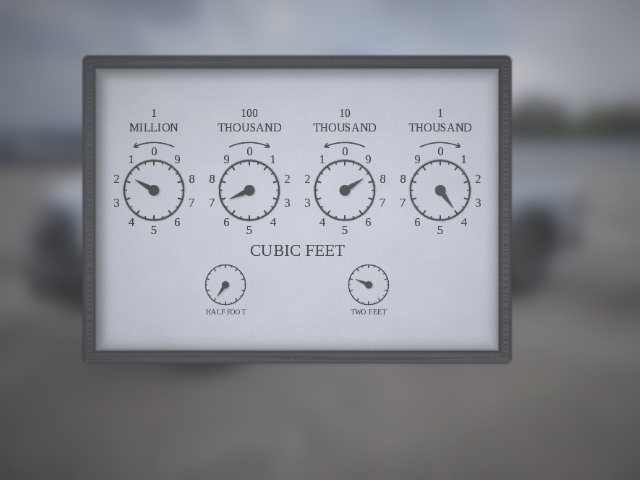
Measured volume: 168400 ft³
